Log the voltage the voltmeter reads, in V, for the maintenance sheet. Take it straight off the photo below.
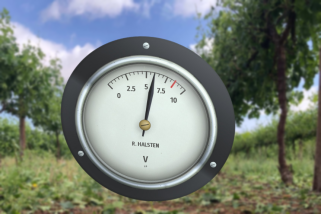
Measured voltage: 6 V
